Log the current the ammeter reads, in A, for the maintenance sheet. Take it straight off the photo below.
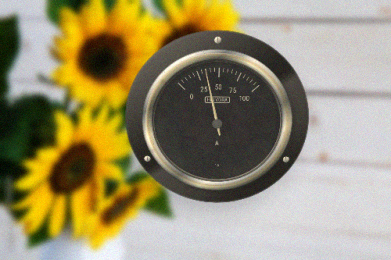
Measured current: 35 A
